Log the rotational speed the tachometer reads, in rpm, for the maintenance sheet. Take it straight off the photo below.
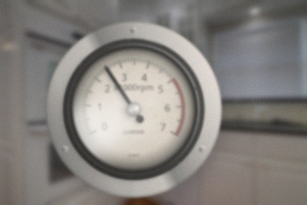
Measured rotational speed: 2500 rpm
